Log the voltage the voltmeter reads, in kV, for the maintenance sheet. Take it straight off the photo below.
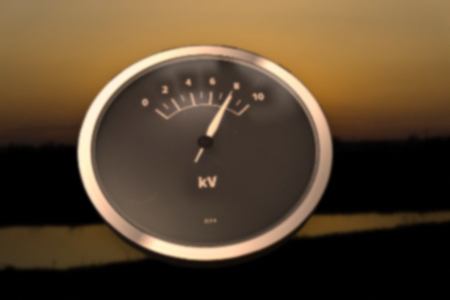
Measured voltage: 8 kV
